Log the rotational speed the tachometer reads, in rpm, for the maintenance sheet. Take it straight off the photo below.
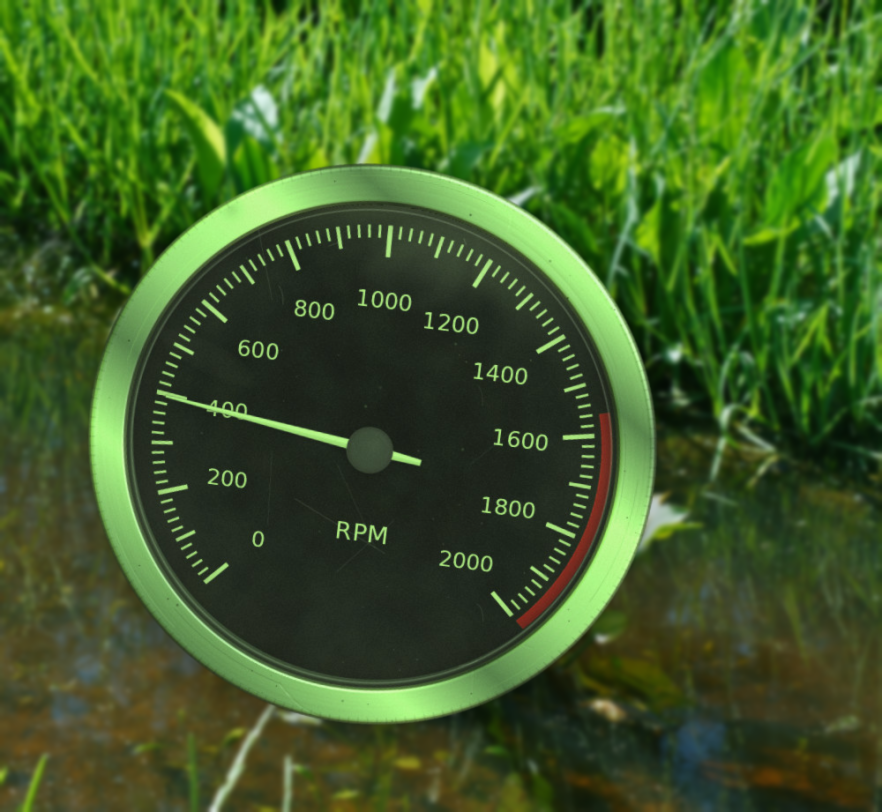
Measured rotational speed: 400 rpm
